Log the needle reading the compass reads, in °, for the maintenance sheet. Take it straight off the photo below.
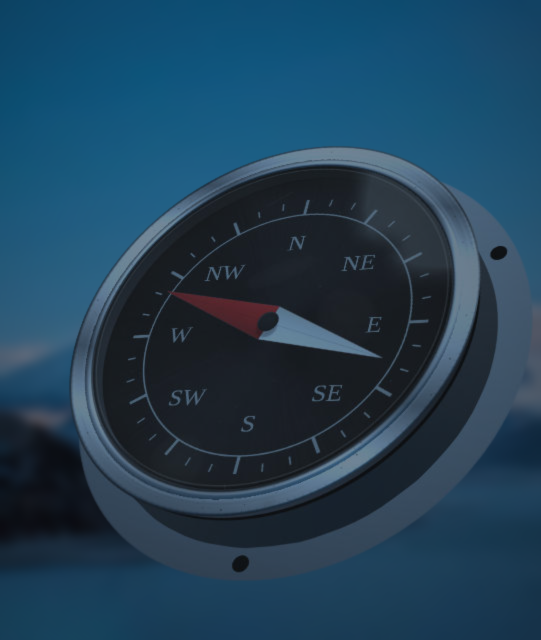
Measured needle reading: 290 °
